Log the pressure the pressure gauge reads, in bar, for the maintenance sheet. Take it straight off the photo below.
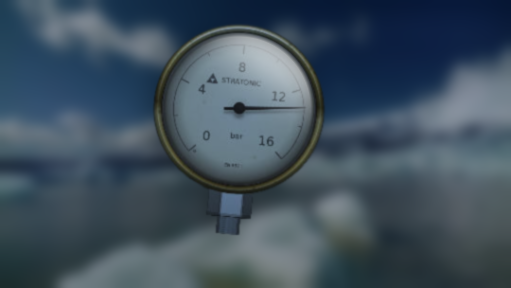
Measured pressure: 13 bar
